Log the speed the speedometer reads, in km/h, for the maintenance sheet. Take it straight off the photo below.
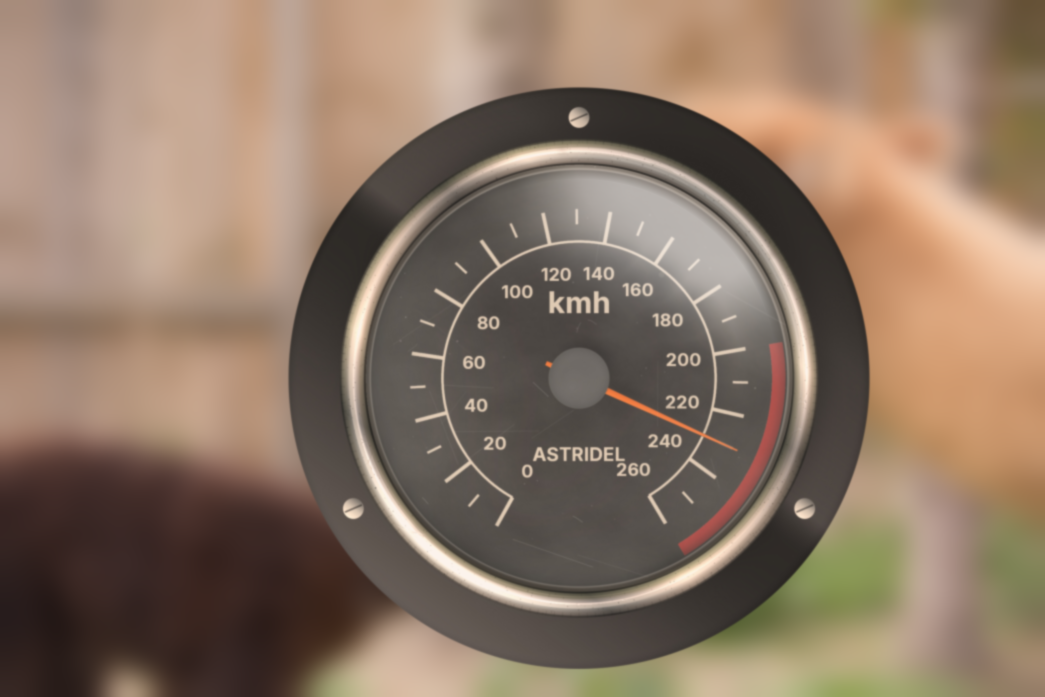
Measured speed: 230 km/h
